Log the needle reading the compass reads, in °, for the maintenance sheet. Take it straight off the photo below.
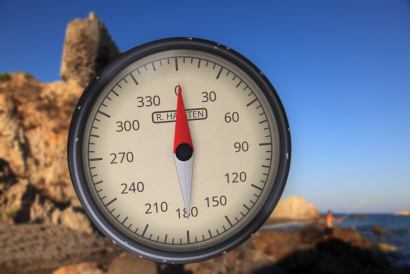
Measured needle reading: 0 °
